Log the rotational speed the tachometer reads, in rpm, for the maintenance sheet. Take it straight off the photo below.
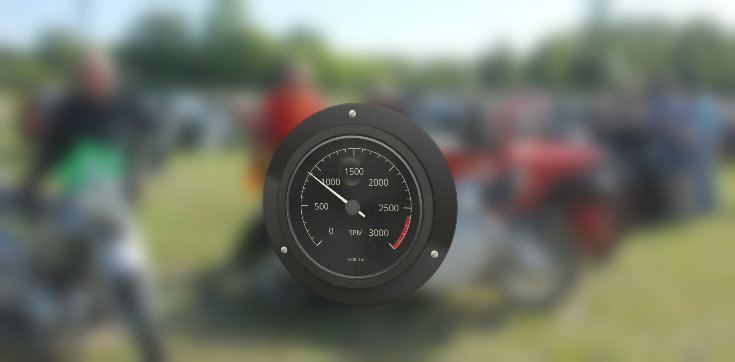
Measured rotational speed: 900 rpm
